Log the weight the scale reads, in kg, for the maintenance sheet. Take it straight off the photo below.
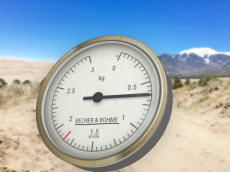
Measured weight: 0.65 kg
